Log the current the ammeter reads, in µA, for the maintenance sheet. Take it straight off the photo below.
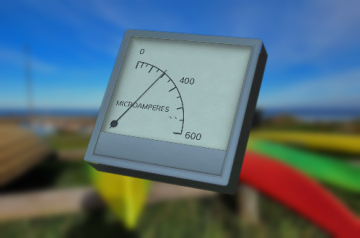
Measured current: 300 µA
